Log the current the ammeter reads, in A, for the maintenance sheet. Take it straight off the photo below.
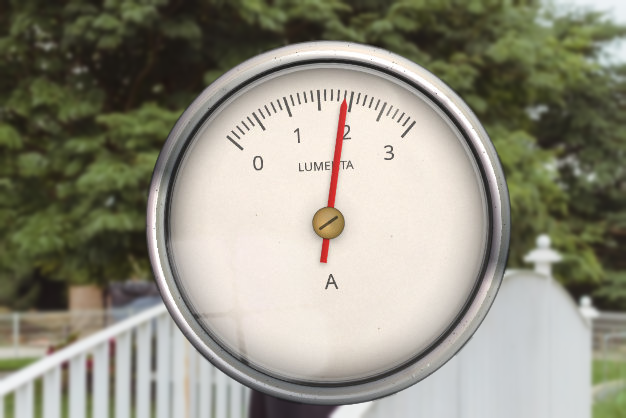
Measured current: 1.9 A
